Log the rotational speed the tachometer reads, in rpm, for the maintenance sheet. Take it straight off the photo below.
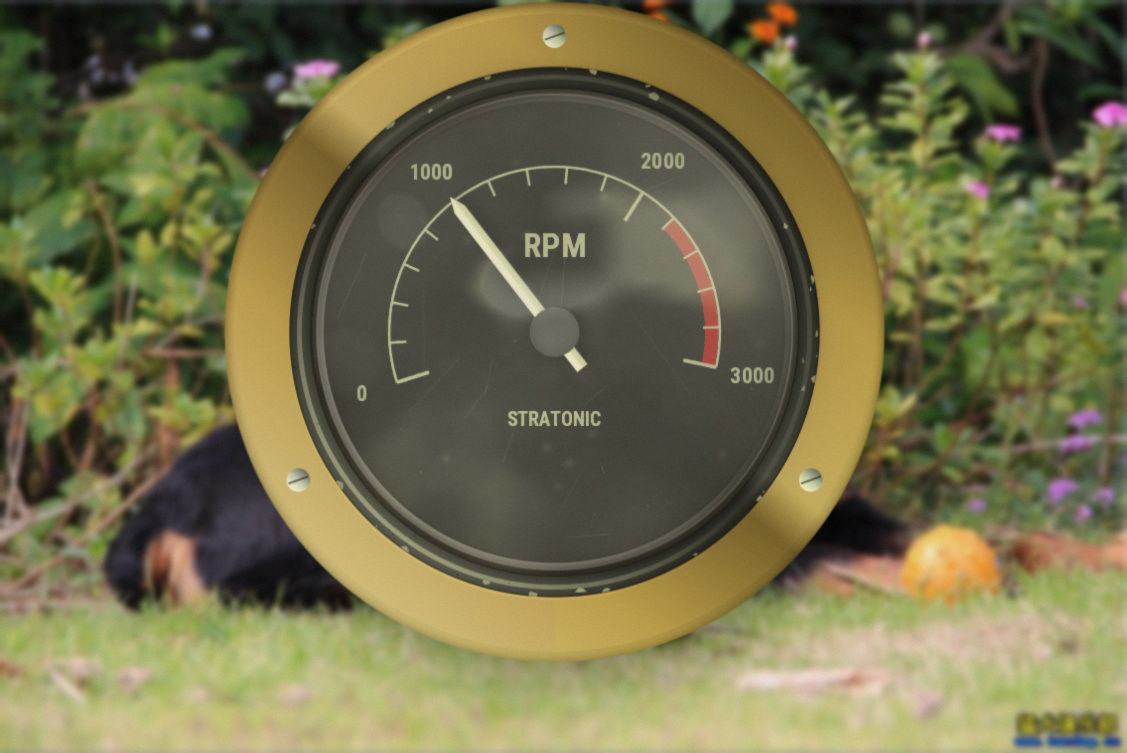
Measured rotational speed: 1000 rpm
